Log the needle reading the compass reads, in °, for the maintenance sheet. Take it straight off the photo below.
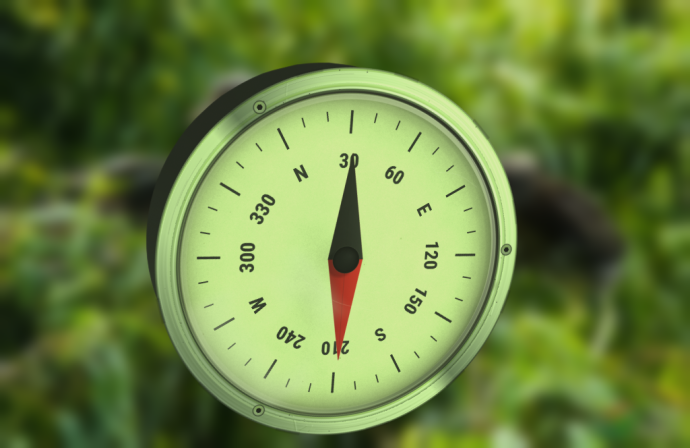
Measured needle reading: 210 °
